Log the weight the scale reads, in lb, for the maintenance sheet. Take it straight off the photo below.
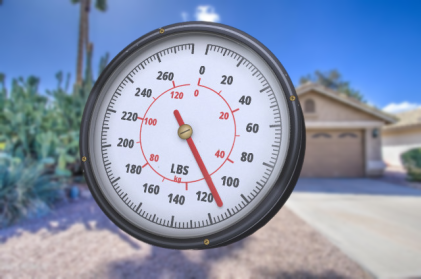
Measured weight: 112 lb
